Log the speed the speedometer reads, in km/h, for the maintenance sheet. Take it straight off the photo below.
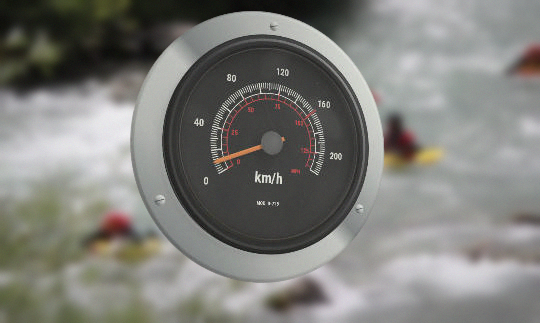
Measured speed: 10 km/h
